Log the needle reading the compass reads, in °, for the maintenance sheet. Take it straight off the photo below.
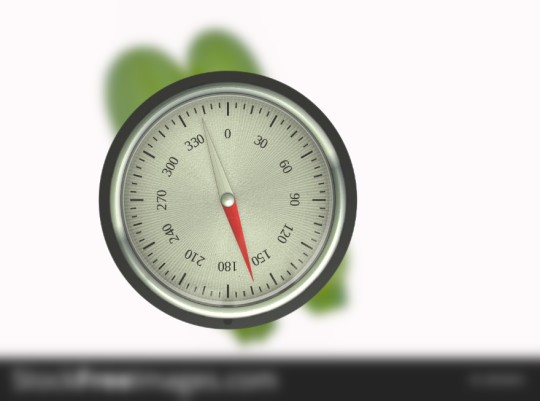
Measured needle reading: 162.5 °
